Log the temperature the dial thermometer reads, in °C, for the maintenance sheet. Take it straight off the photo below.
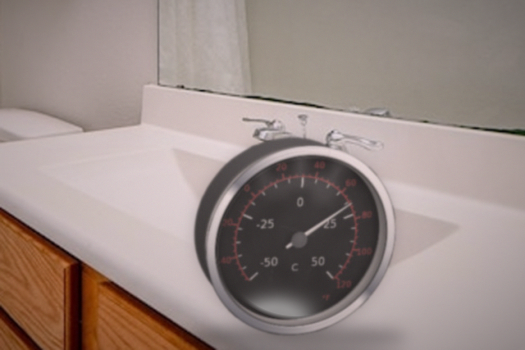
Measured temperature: 20 °C
